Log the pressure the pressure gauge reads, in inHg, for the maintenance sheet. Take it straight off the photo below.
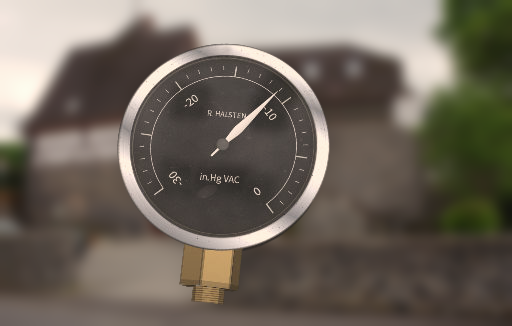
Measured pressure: -11 inHg
